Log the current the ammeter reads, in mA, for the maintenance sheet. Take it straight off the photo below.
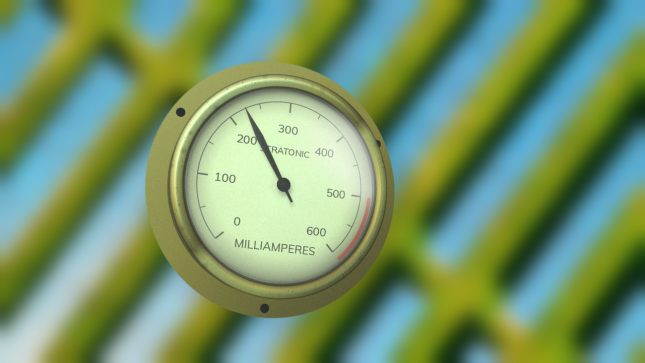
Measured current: 225 mA
